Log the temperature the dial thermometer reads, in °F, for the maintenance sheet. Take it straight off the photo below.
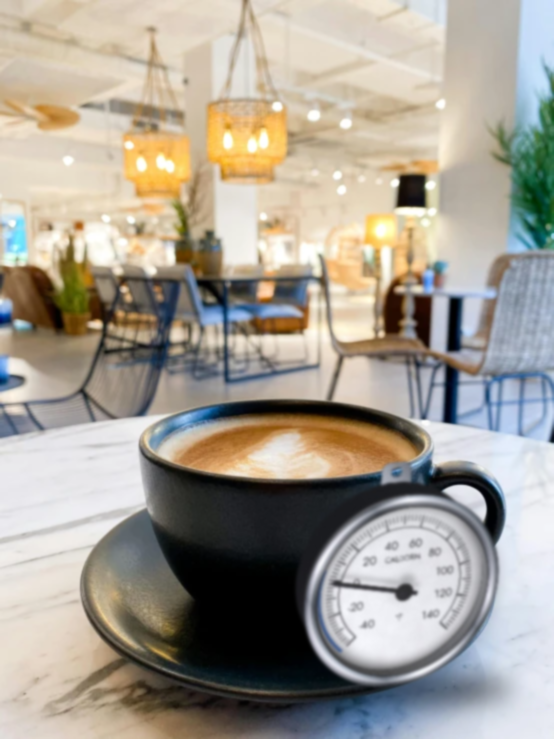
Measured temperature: 0 °F
